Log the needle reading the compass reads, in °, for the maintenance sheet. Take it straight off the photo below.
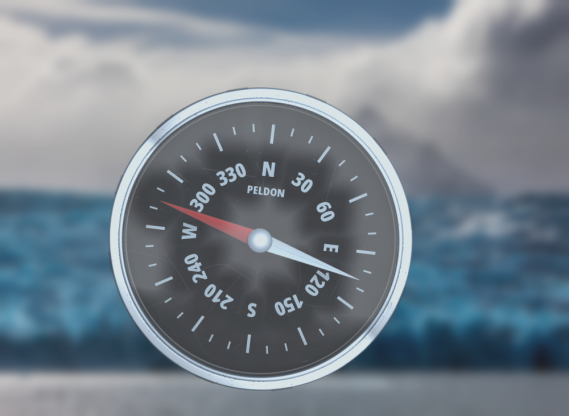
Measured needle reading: 285 °
